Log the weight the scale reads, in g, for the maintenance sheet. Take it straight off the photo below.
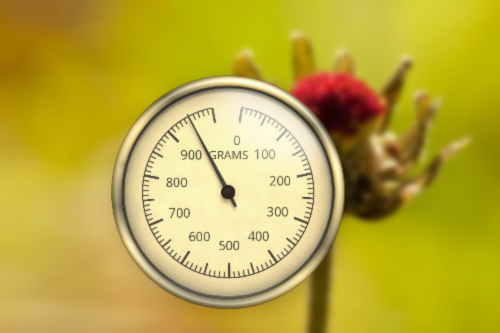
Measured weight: 950 g
